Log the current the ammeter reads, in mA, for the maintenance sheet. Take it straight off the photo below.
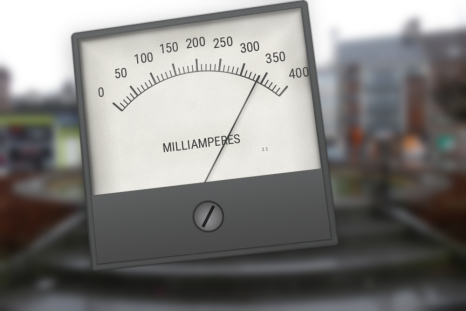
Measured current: 340 mA
